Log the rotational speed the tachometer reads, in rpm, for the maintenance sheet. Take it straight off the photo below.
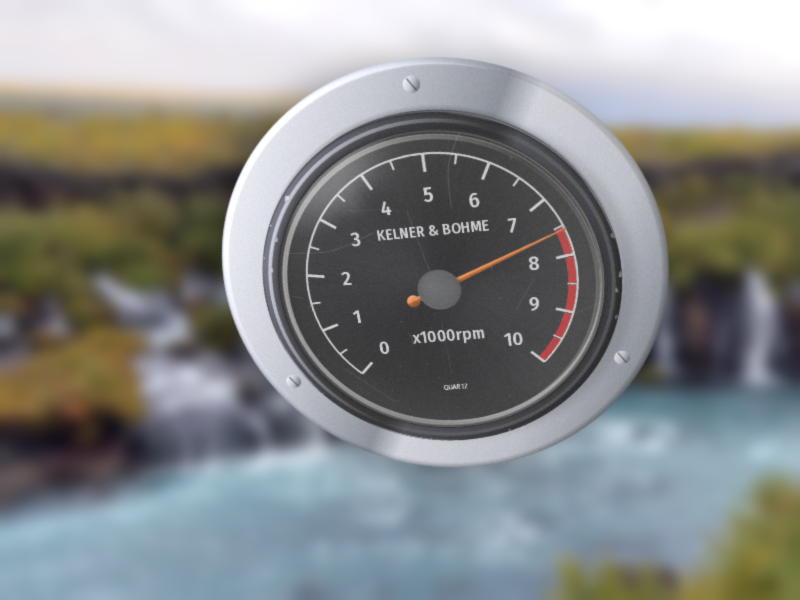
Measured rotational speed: 7500 rpm
